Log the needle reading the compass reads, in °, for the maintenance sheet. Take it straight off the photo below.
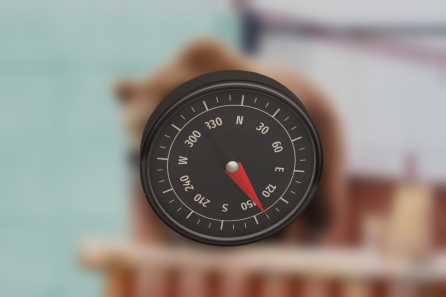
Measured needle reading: 140 °
